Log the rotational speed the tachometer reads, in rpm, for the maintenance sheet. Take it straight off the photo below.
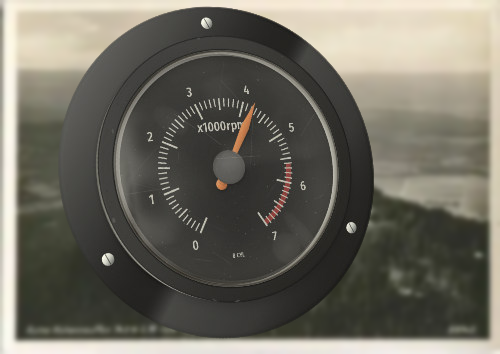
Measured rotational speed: 4200 rpm
